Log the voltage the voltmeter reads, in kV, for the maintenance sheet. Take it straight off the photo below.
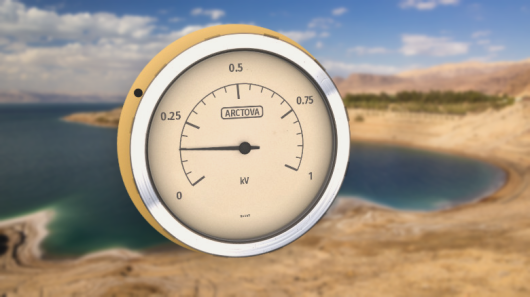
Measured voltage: 0.15 kV
